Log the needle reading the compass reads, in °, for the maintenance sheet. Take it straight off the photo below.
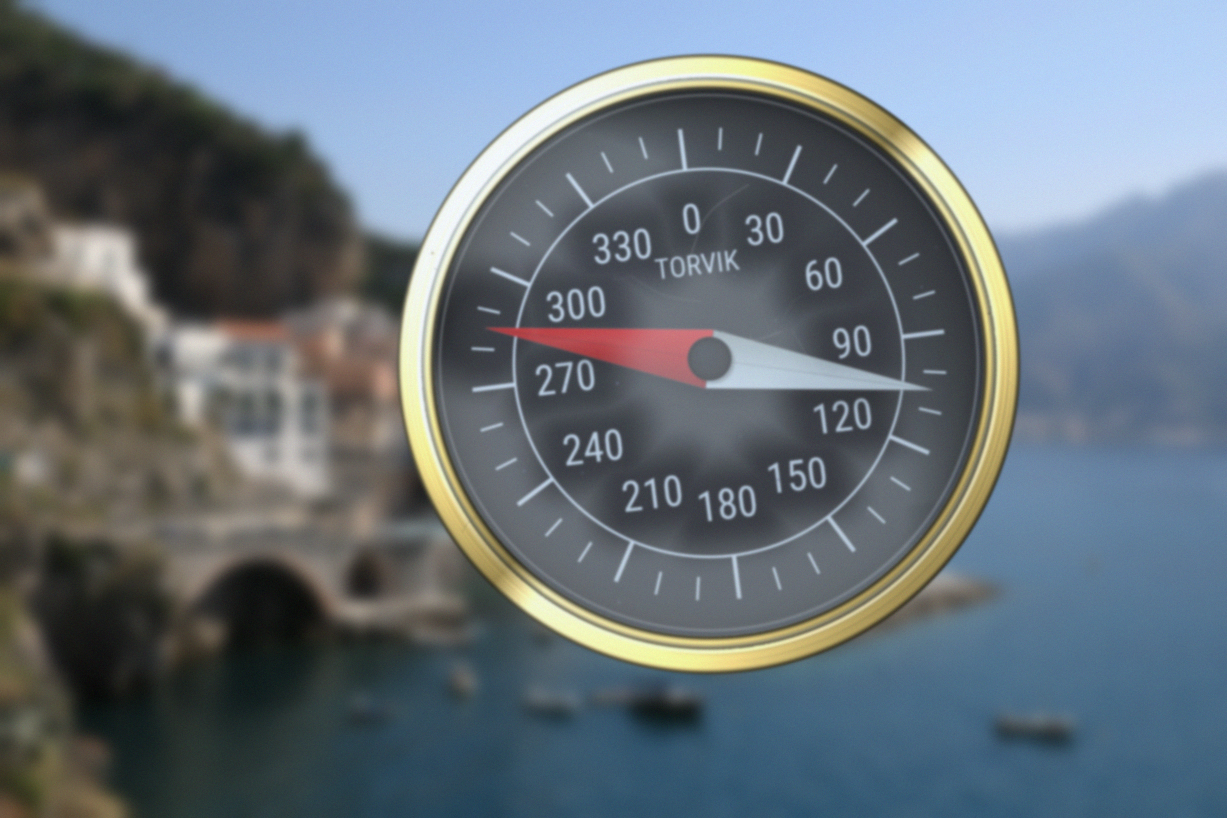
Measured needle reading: 285 °
